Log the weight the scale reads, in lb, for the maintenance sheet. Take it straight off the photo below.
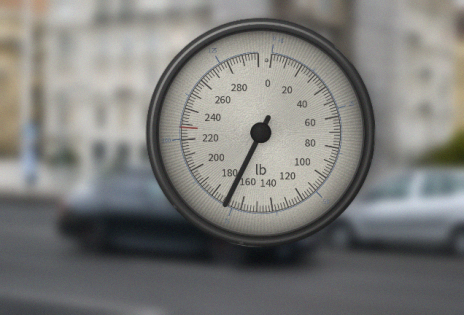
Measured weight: 170 lb
